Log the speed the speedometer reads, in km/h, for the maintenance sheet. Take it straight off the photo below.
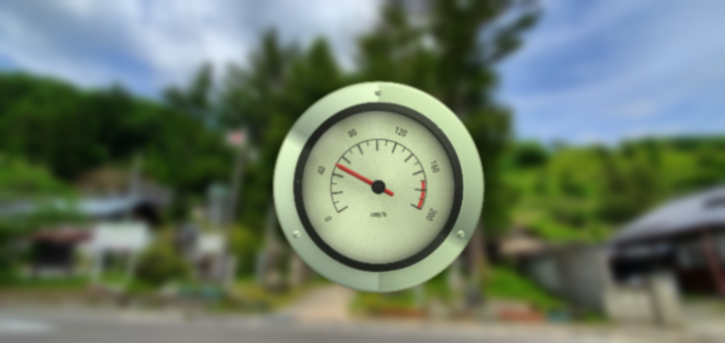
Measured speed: 50 km/h
